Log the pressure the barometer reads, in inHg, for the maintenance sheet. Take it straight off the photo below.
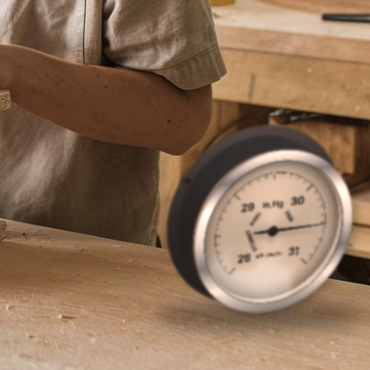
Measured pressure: 30.5 inHg
